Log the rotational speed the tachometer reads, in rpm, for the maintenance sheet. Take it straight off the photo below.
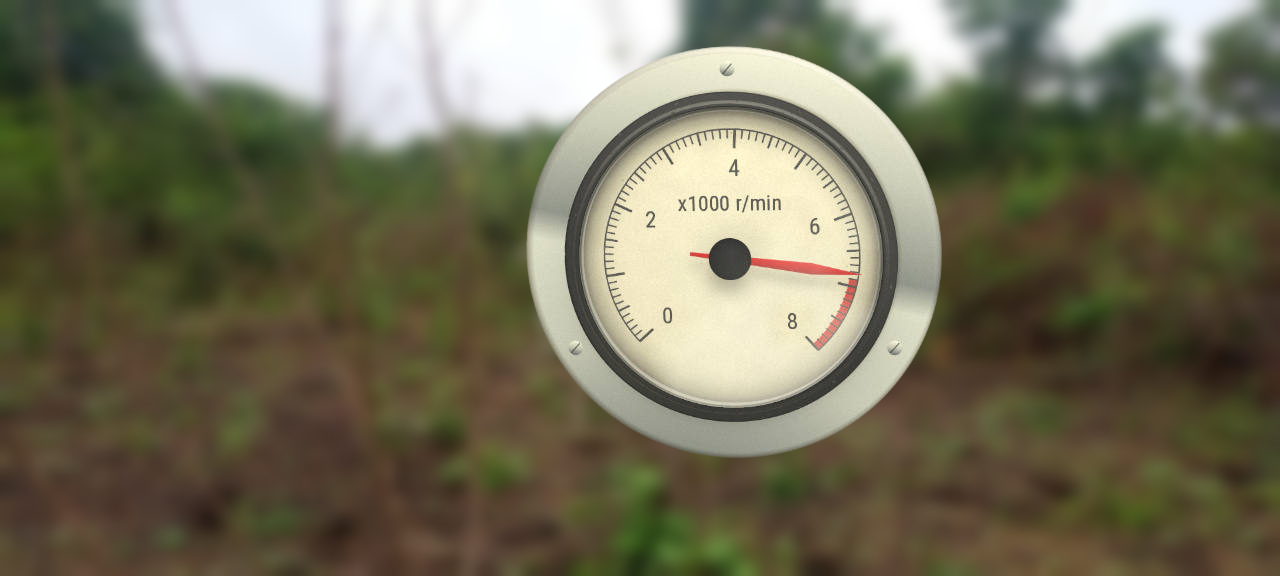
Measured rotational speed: 6800 rpm
